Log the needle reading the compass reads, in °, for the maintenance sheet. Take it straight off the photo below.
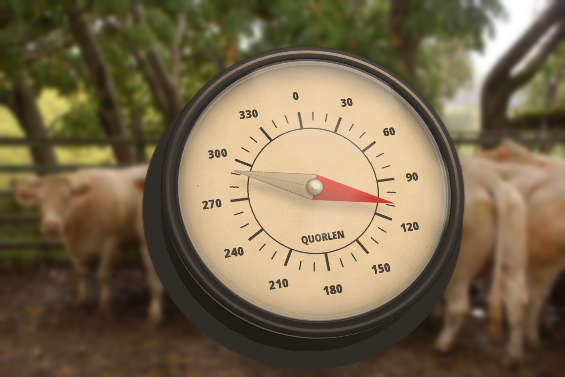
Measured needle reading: 110 °
